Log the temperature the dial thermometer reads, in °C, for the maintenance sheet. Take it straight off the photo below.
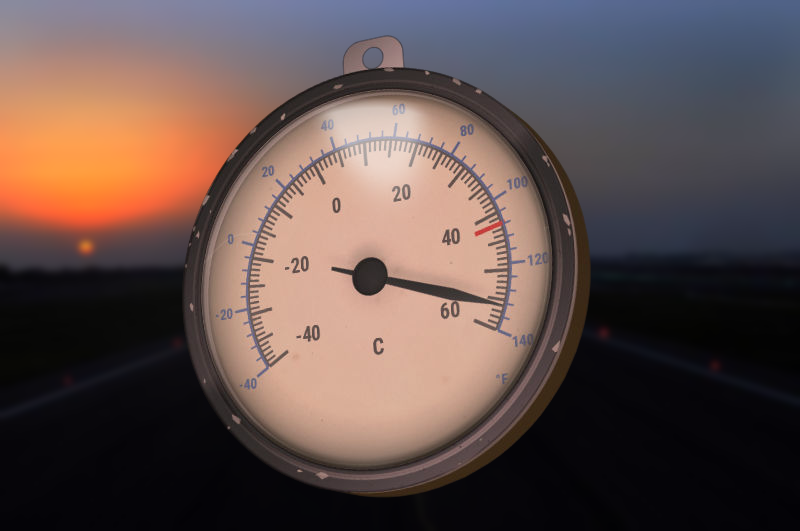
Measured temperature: 56 °C
